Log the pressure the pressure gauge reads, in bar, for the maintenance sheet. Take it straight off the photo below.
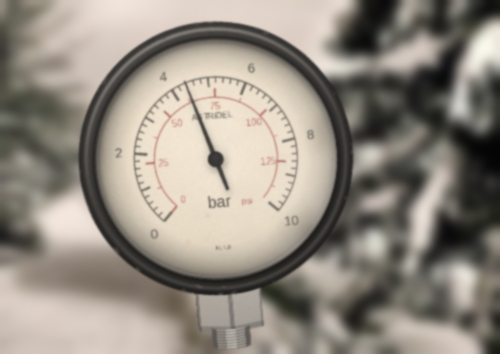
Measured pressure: 4.4 bar
